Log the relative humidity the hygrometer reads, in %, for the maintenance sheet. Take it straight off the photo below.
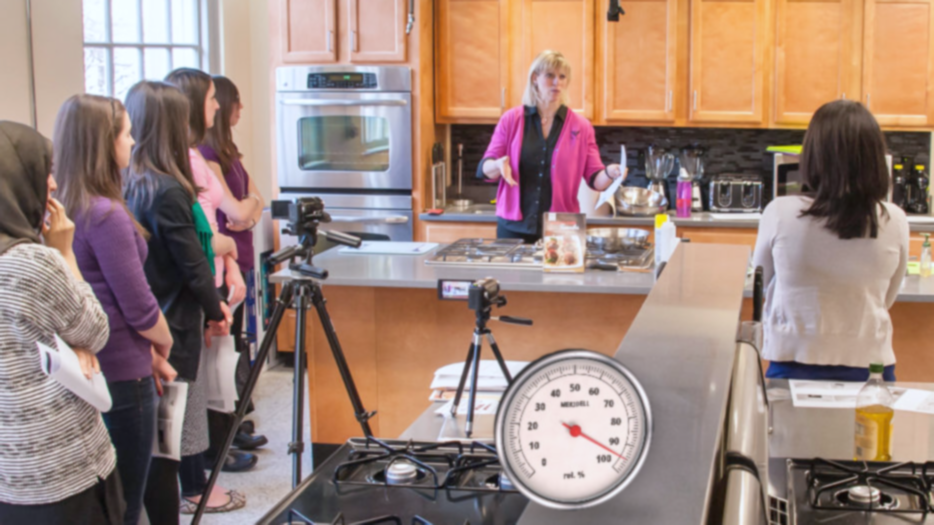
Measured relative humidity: 95 %
